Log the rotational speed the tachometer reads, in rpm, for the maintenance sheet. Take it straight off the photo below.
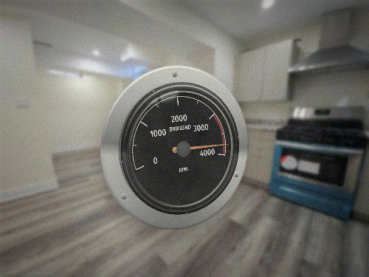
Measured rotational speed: 3750 rpm
